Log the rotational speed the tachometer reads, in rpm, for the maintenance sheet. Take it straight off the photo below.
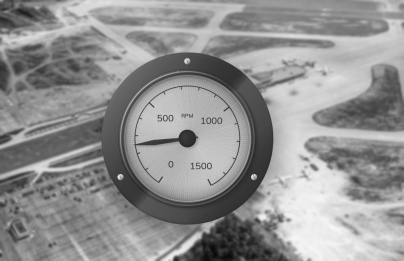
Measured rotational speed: 250 rpm
